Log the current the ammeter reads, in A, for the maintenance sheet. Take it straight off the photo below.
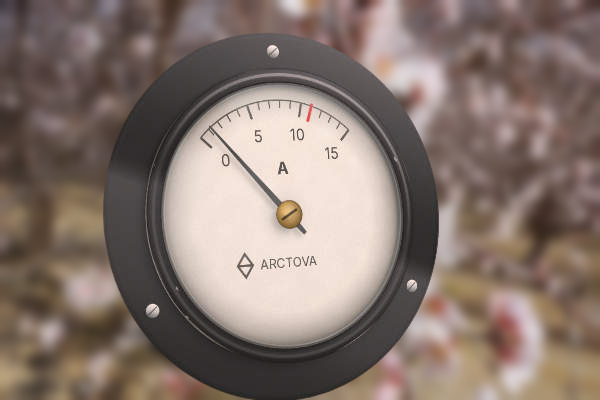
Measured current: 1 A
